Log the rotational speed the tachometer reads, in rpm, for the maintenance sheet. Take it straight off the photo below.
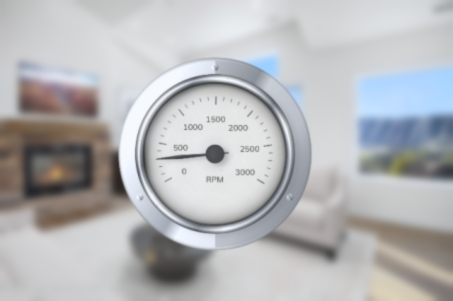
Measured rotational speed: 300 rpm
